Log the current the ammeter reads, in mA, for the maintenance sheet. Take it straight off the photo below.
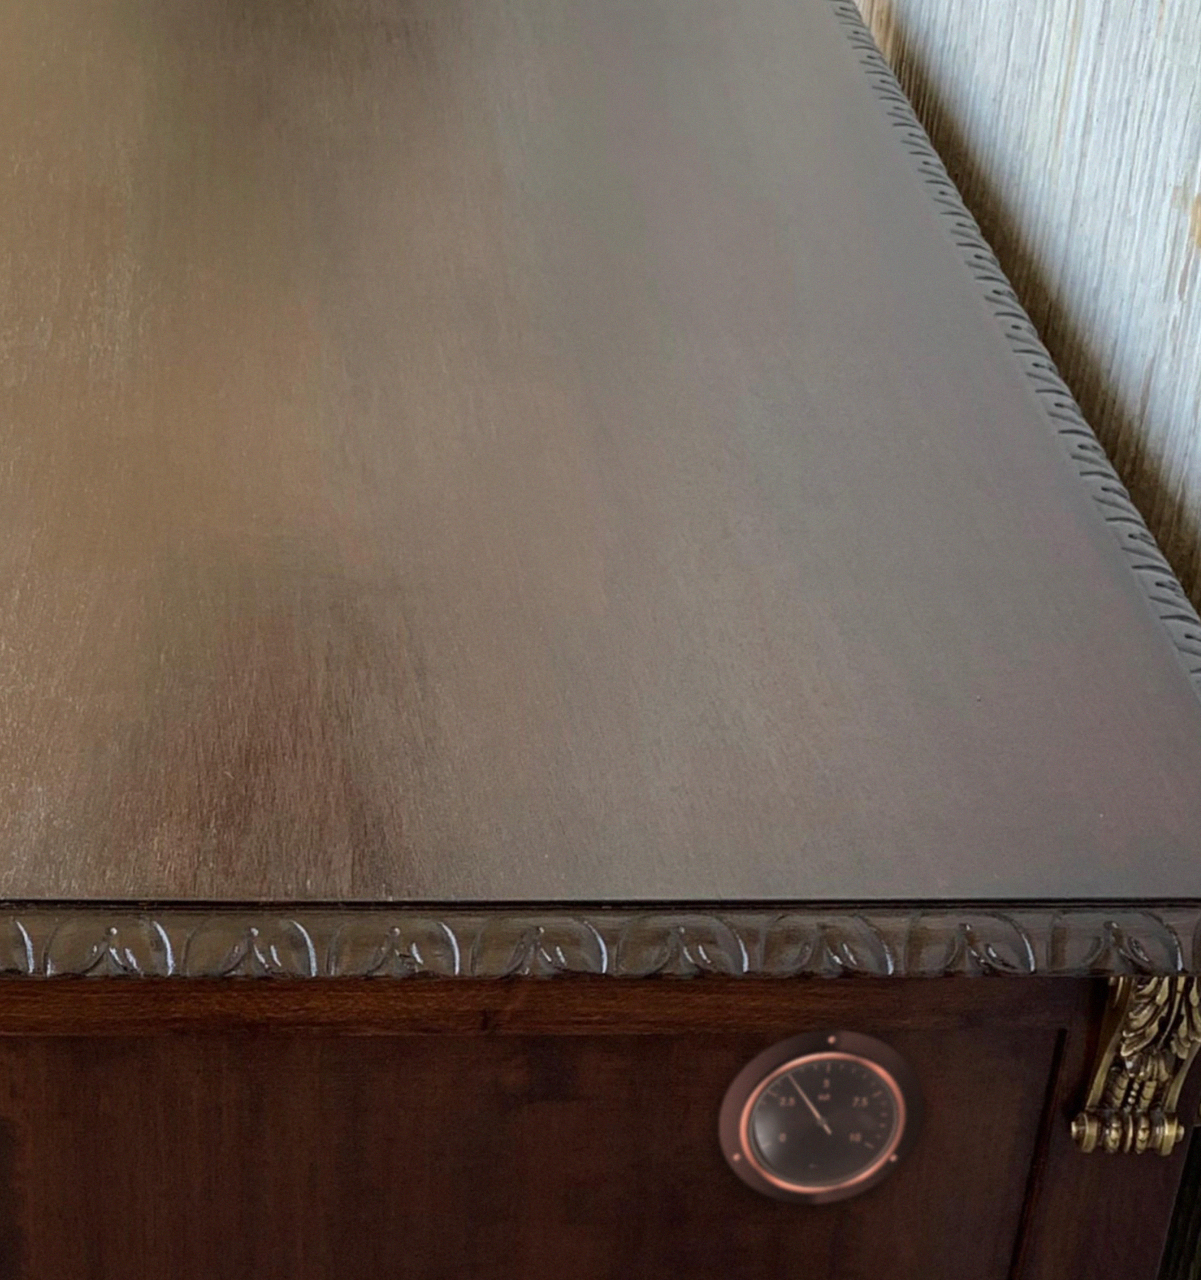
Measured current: 3.5 mA
